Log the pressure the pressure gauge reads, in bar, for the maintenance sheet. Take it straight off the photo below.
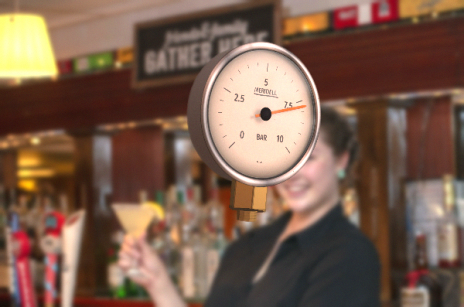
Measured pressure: 7.75 bar
